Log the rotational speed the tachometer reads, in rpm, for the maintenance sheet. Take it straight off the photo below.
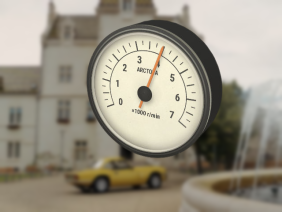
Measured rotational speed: 4000 rpm
